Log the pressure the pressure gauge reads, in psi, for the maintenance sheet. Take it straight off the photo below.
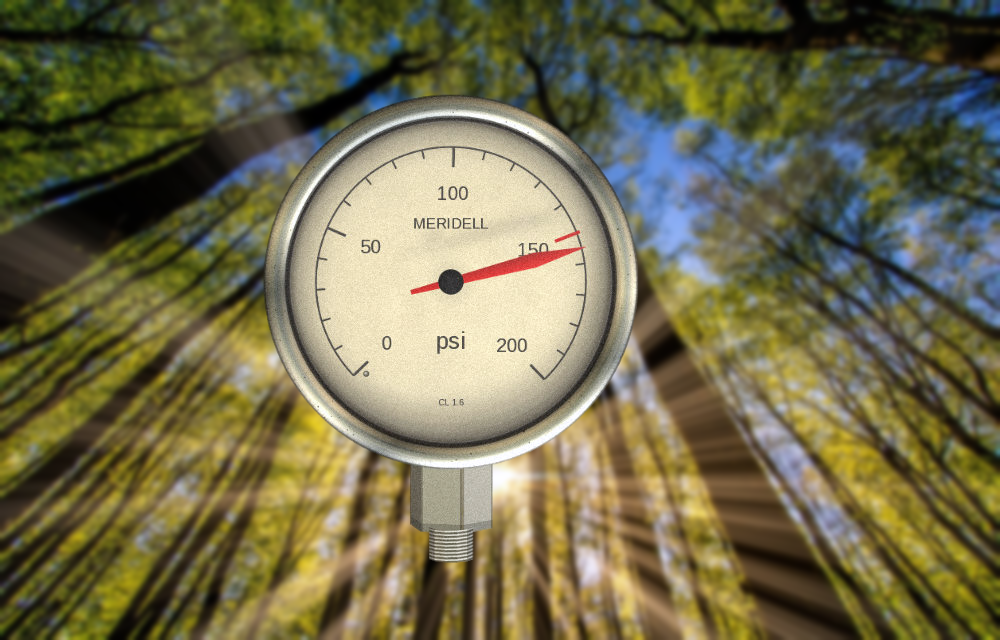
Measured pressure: 155 psi
